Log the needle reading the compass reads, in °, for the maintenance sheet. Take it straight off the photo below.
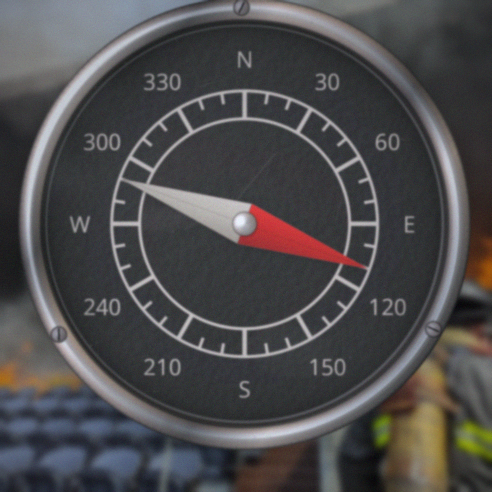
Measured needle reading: 110 °
